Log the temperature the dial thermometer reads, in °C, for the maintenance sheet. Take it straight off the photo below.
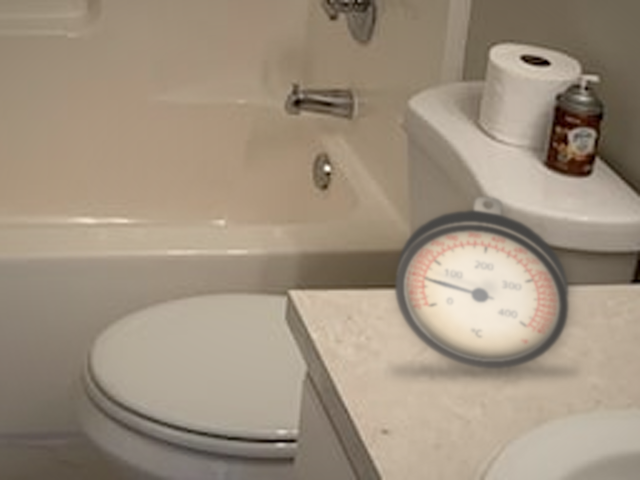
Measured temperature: 60 °C
